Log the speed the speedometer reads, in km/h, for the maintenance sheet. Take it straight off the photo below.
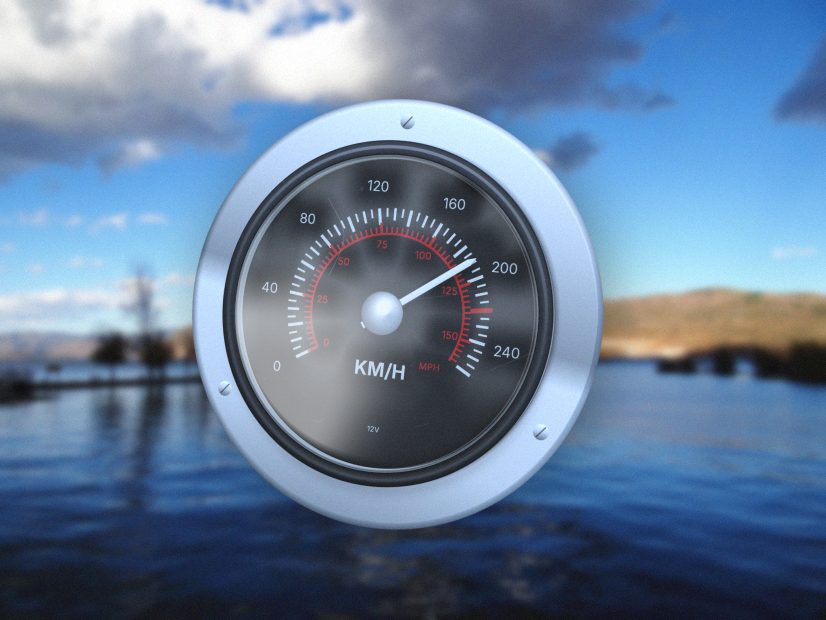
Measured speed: 190 km/h
